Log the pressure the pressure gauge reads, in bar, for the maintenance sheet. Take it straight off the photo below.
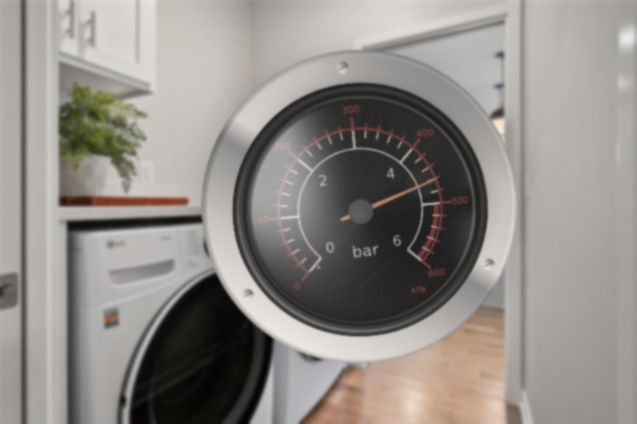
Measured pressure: 4.6 bar
